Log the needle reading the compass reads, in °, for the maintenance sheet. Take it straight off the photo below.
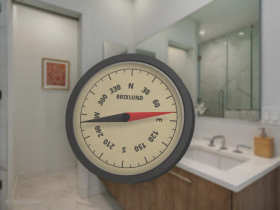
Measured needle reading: 80 °
